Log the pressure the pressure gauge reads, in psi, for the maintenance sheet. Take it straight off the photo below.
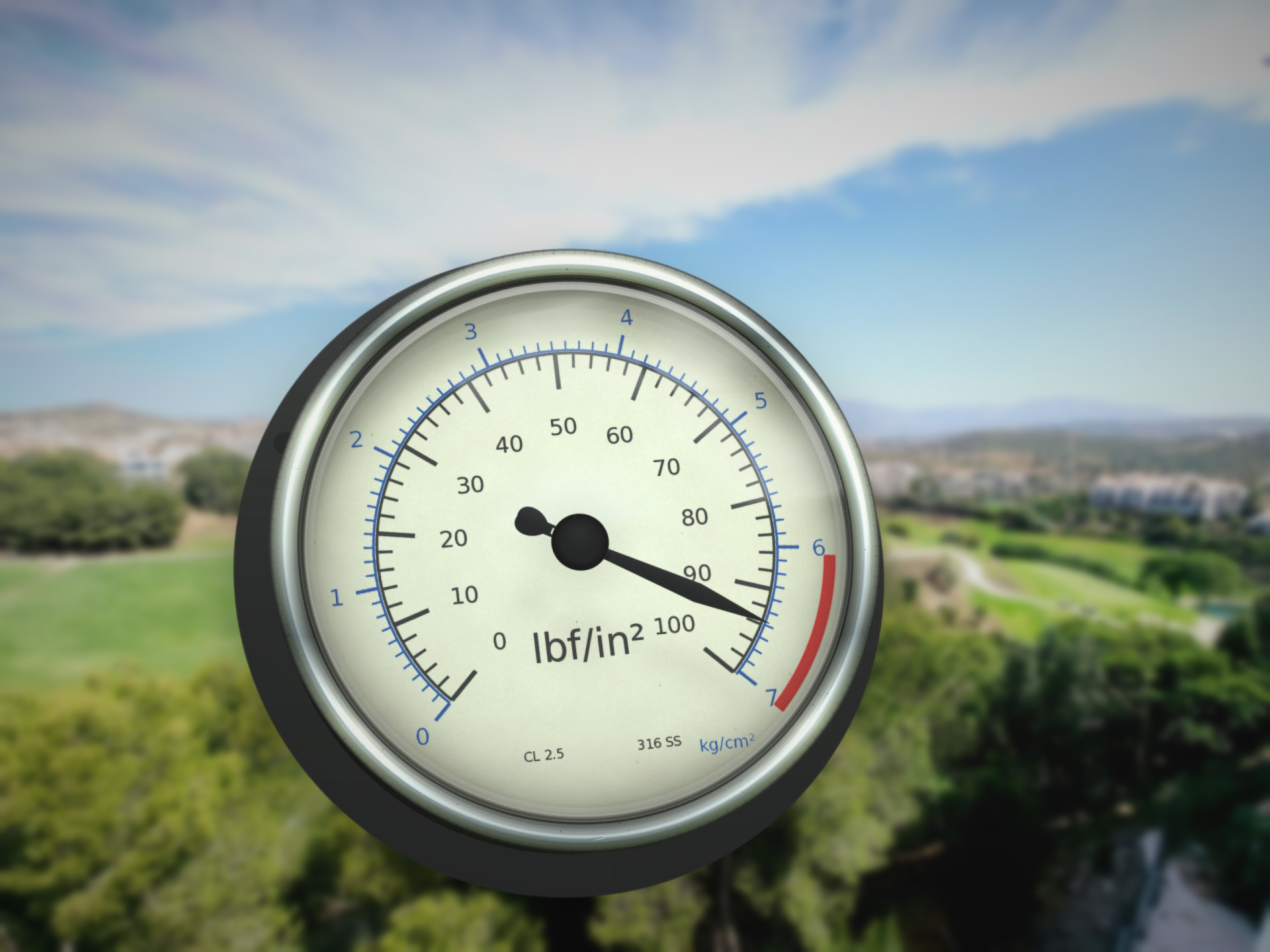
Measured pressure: 94 psi
